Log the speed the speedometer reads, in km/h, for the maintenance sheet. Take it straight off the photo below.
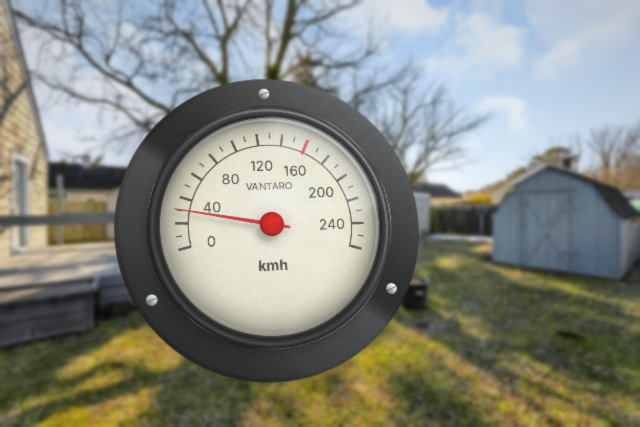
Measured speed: 30 km/h
